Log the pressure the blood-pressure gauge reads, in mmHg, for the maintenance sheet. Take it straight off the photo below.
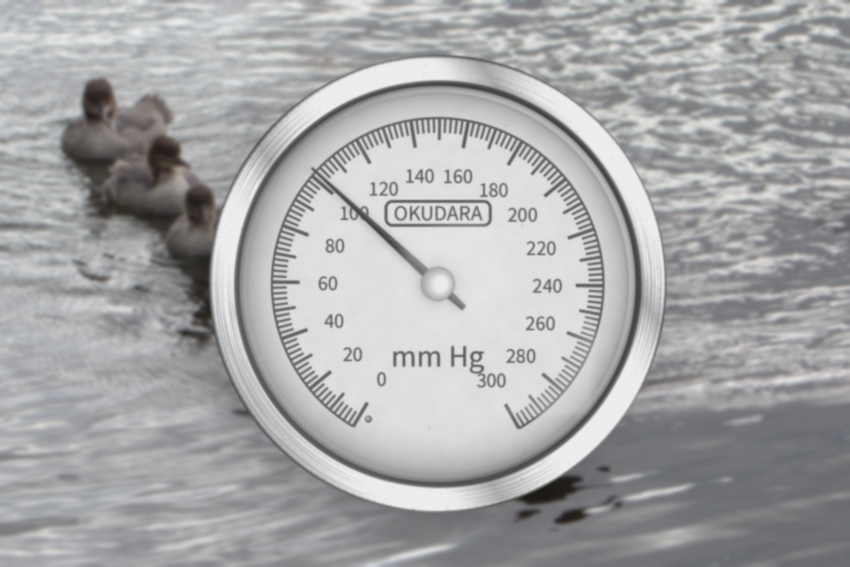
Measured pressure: 102 mmHg
